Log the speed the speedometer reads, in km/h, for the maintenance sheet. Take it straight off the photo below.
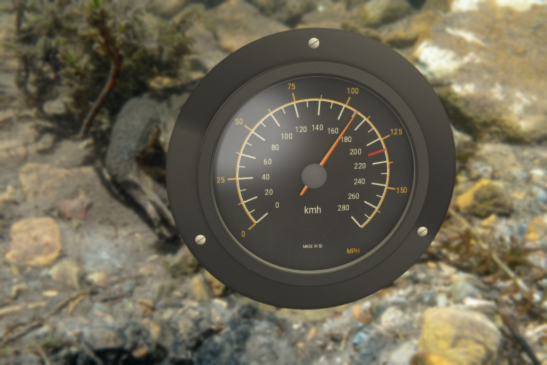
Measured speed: 170 km/h
